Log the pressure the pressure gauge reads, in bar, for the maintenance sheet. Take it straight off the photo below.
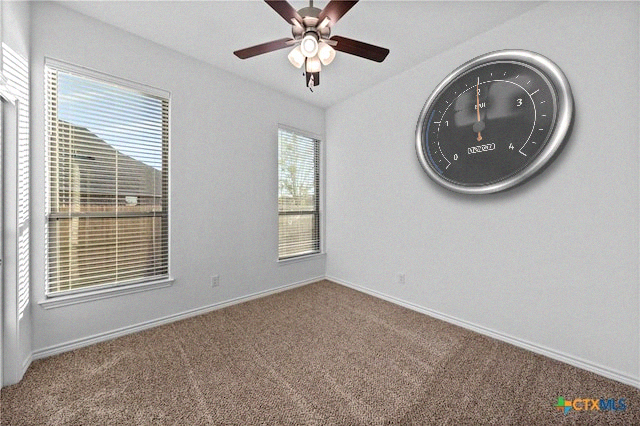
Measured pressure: 2 bar
